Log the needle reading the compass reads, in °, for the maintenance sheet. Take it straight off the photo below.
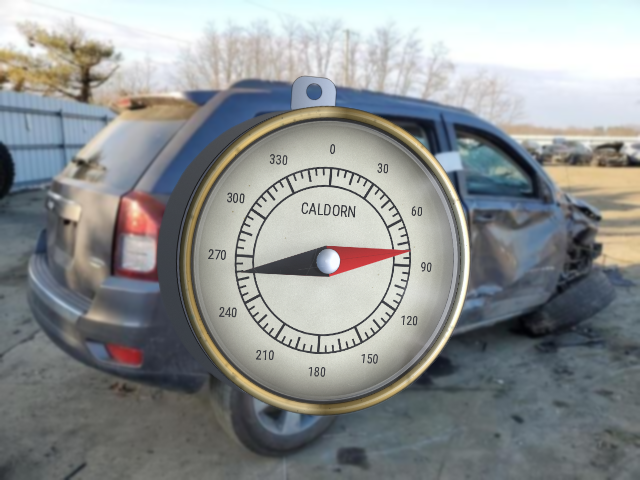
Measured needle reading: 80 °
